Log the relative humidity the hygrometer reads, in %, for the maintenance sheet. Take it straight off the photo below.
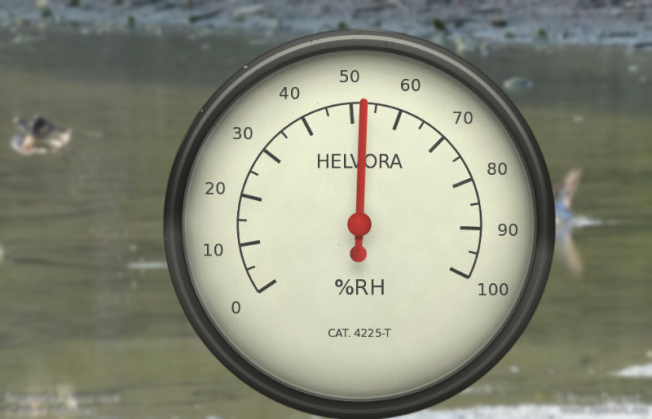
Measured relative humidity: 52.5 %
